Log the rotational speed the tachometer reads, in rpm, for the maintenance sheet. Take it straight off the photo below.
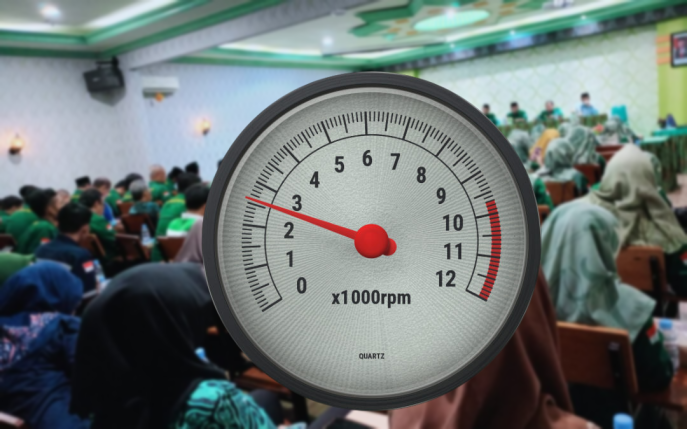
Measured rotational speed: 2600 rpm
